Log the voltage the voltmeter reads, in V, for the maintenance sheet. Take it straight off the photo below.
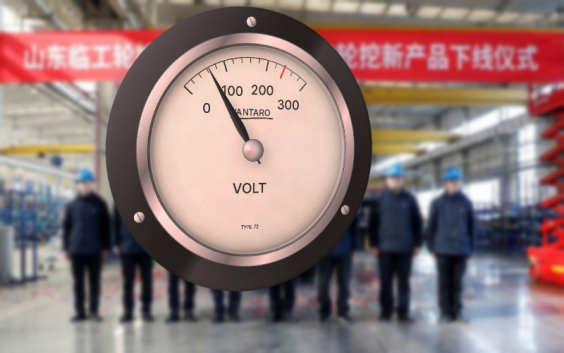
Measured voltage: 60 V
